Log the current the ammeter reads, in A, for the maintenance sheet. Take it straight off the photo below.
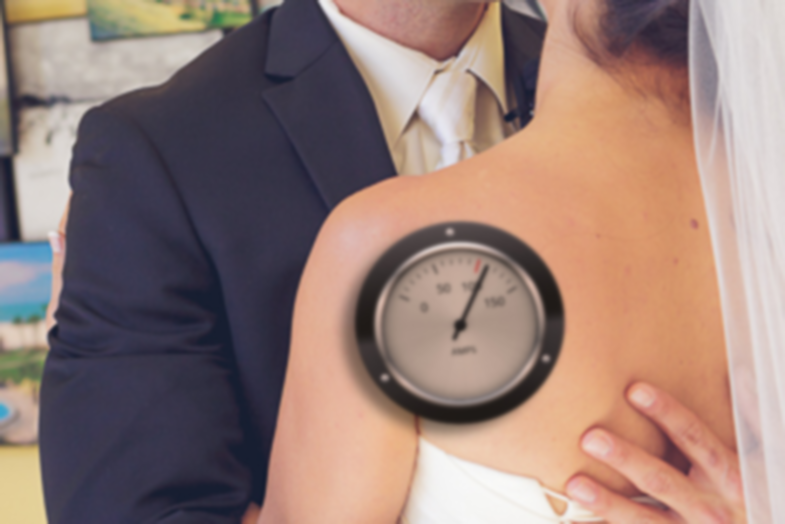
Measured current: 110 A
